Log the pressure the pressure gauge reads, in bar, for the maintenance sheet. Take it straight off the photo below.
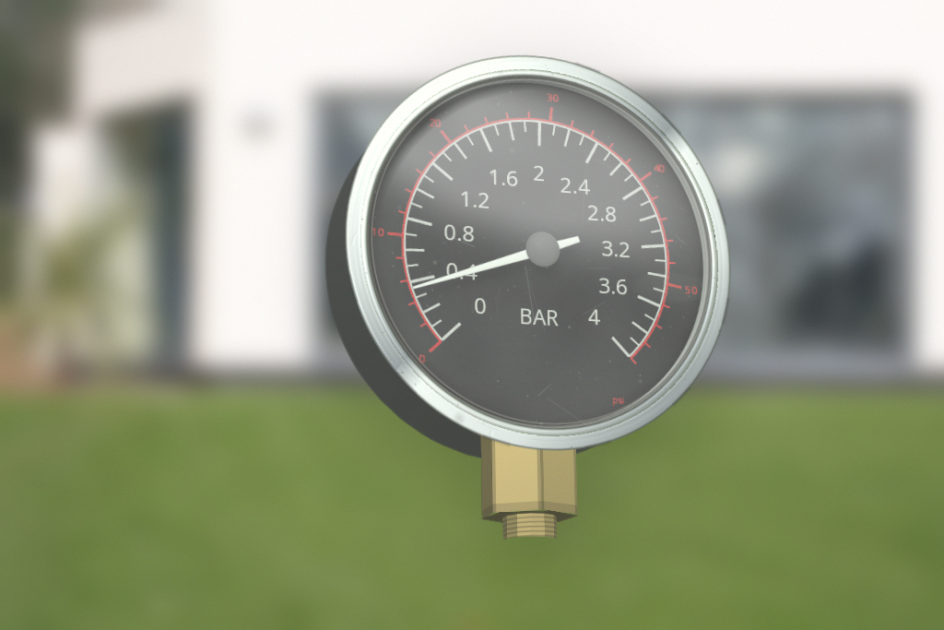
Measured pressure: 0.35 bar
